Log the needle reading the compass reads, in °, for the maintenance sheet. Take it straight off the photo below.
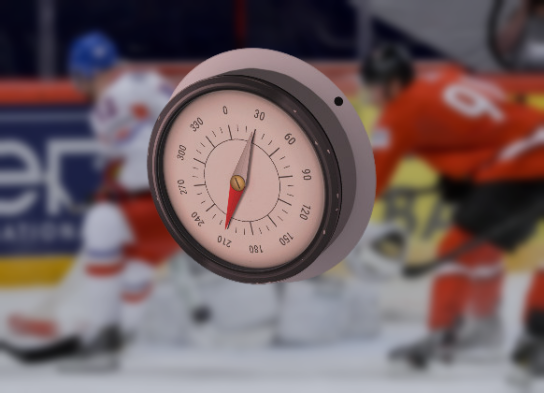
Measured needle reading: 210 °
